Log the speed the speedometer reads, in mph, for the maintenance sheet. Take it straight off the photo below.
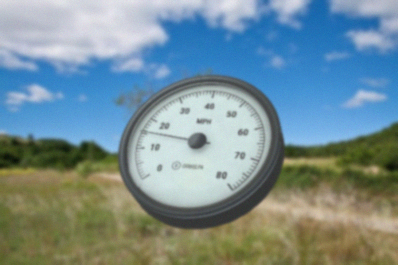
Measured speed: 15 mph
